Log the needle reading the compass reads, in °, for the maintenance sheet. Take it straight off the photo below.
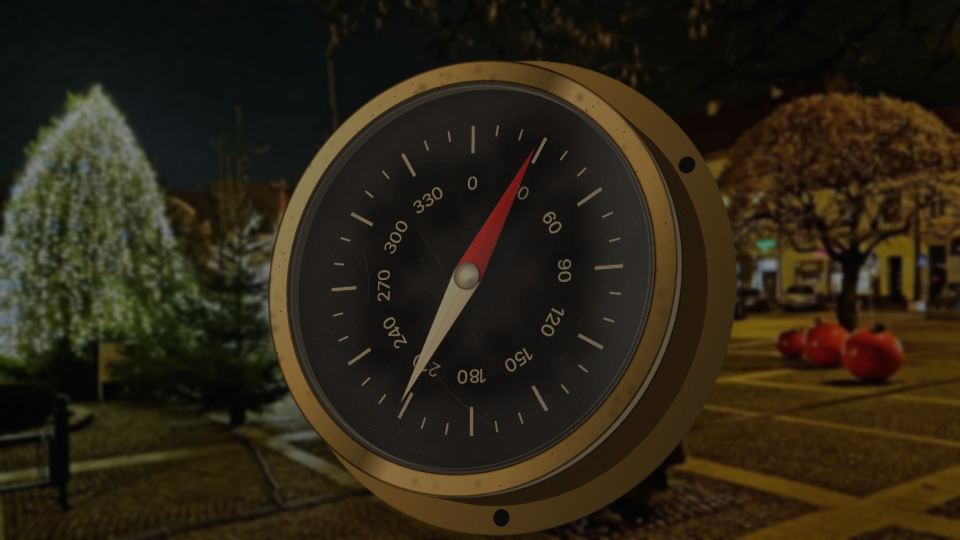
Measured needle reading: 30 °
